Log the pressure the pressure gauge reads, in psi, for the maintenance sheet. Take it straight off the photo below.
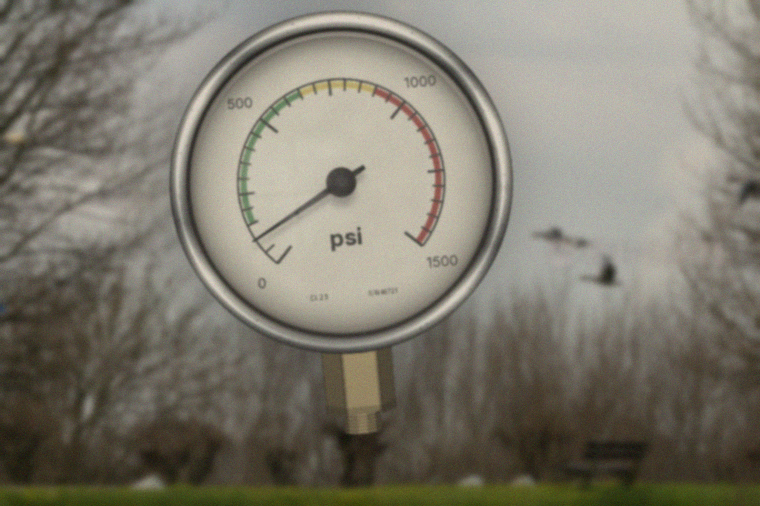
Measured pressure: 100 psi
